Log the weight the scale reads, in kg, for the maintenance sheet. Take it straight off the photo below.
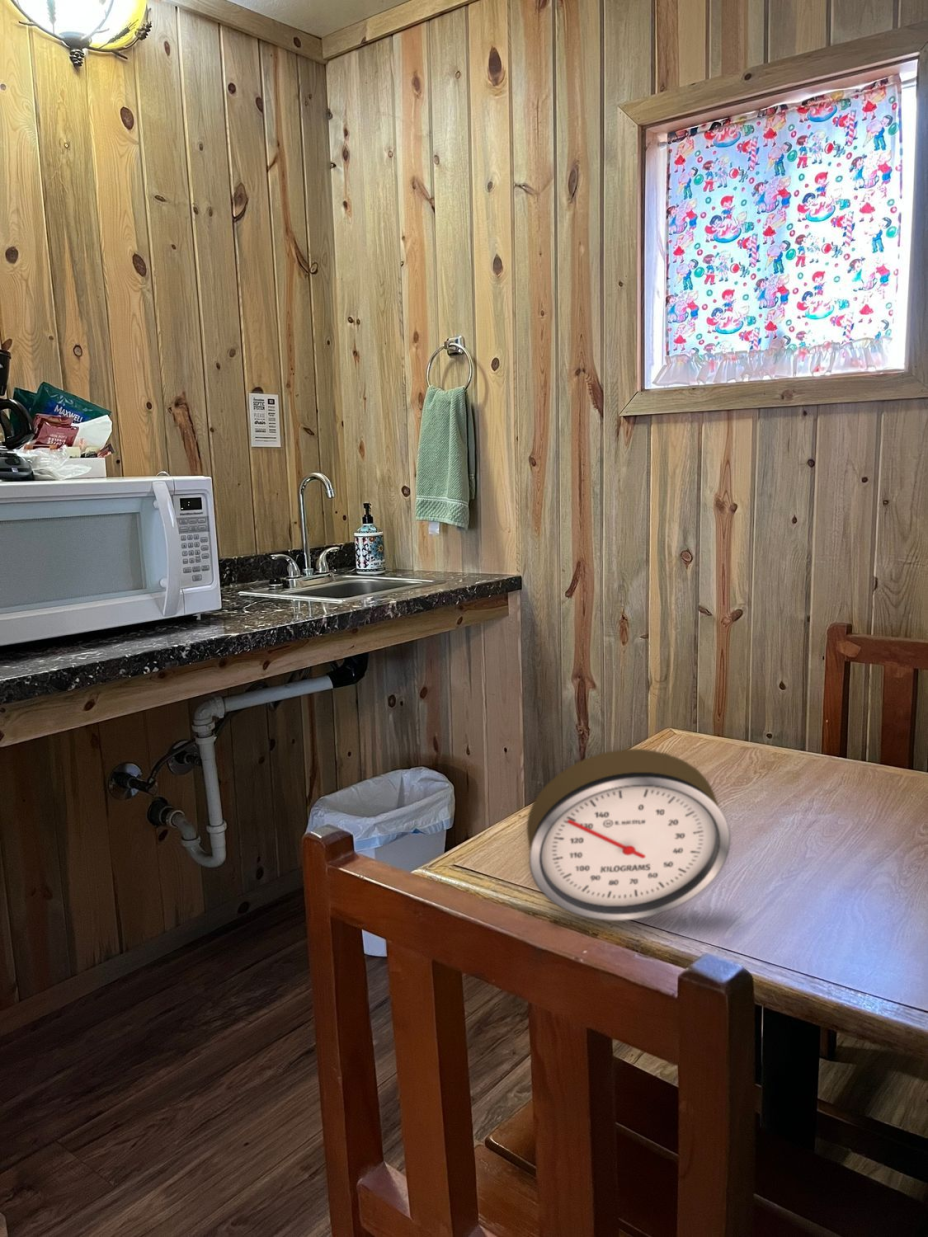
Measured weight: 130 kg
